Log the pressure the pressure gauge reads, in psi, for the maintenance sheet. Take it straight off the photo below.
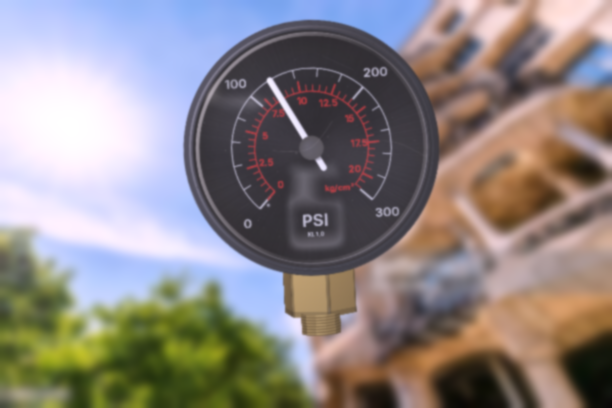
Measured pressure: 120 psi
